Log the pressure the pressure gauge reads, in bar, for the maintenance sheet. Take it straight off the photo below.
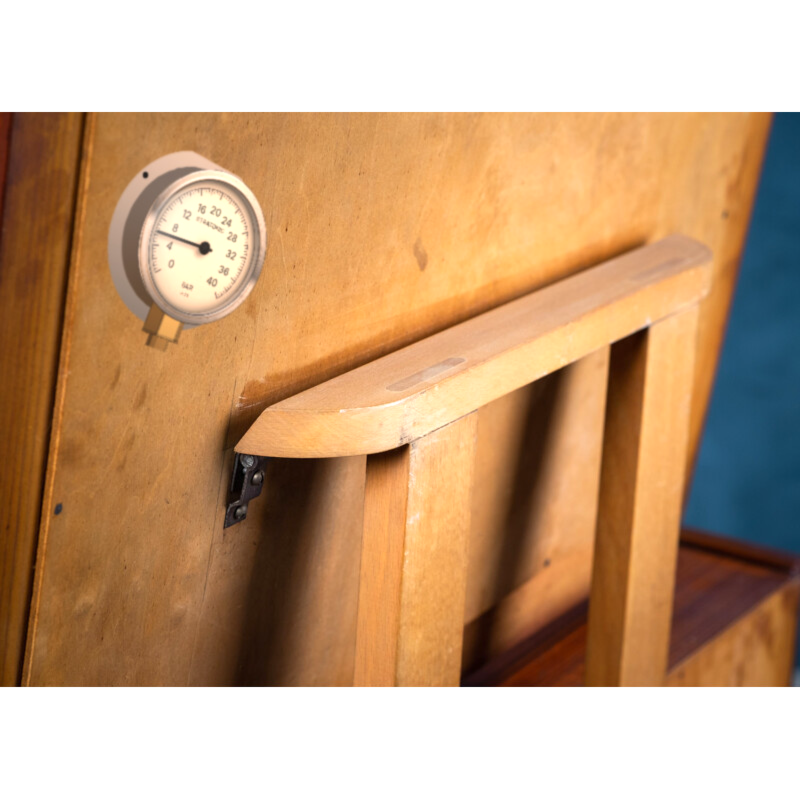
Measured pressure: 6 bar
